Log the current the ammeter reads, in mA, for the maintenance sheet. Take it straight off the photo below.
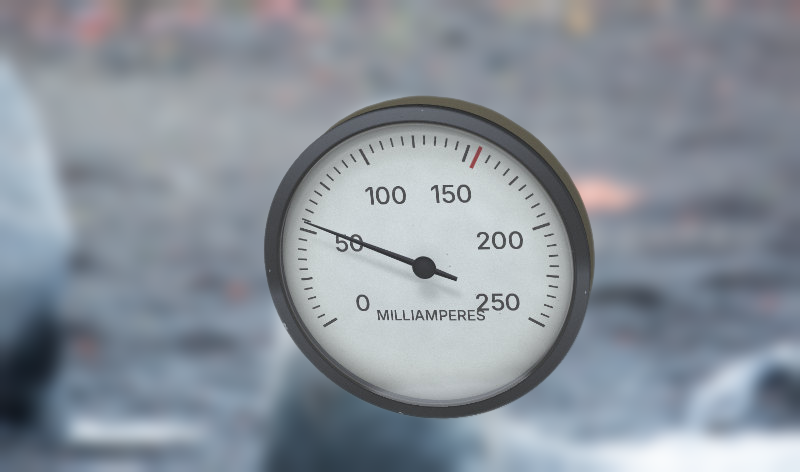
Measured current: 55 mA
